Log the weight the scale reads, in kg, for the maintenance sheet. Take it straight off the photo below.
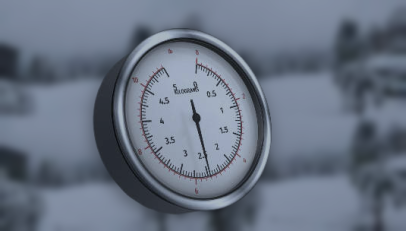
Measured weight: 2.5 kg
